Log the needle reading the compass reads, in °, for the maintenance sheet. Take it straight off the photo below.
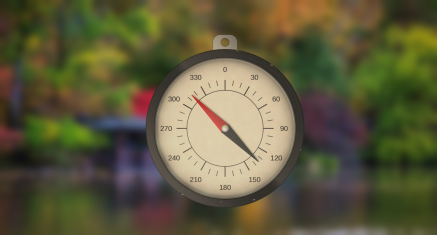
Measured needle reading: 315 °
